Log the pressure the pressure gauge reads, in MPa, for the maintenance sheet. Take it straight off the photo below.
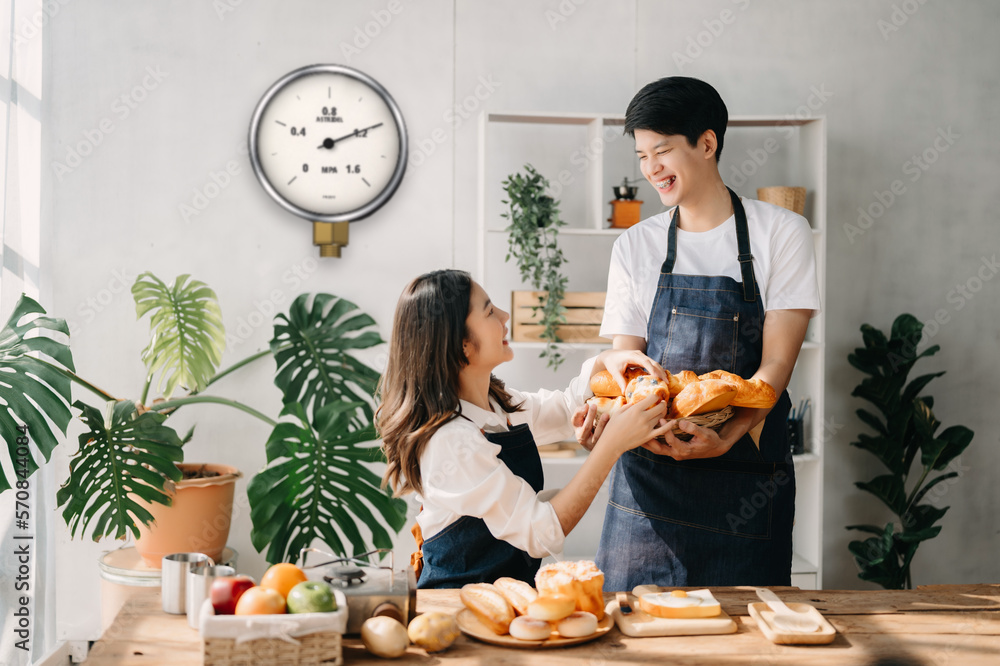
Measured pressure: 1.2 MPa
